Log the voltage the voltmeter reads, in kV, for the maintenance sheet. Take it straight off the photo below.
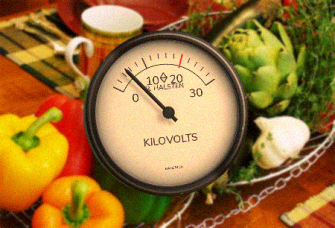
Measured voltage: 5 kV
